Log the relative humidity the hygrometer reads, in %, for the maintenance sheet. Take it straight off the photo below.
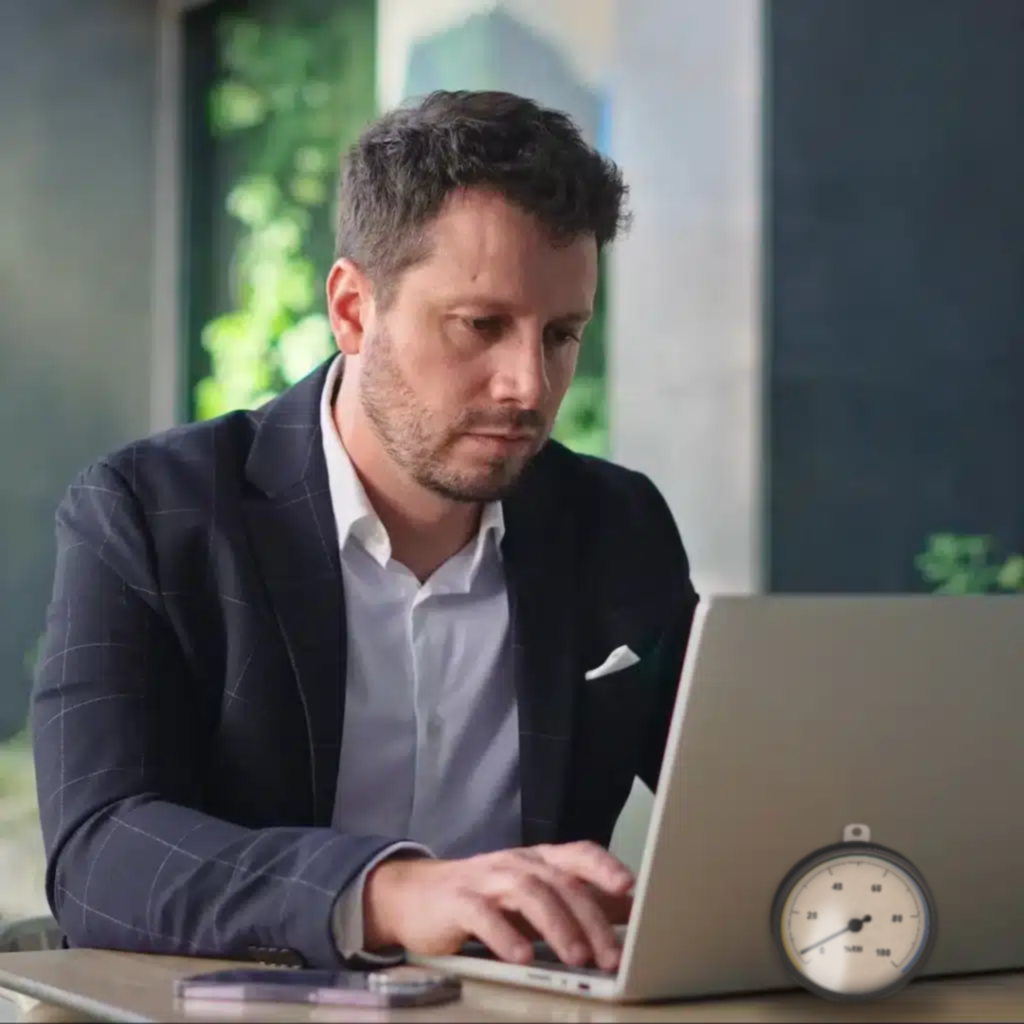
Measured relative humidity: 5 %
